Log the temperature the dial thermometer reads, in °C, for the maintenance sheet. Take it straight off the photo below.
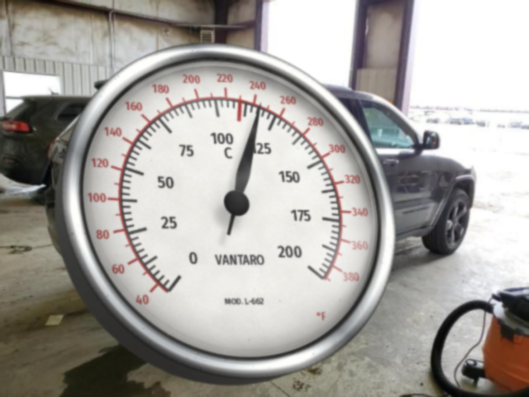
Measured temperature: 117.5 °C
